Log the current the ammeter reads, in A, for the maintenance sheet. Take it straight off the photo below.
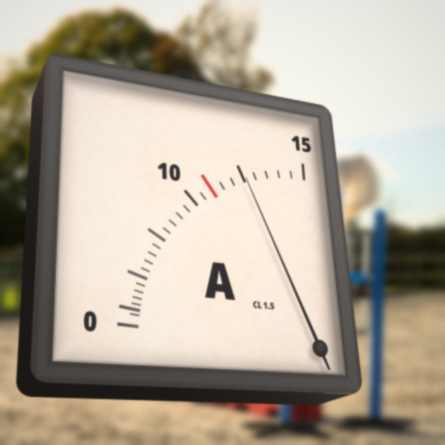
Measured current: 12.5 A
